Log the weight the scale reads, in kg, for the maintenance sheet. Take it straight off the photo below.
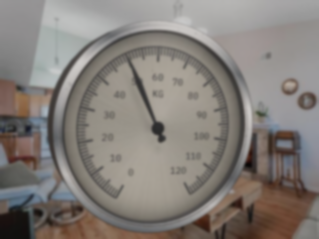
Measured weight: 50 kg
